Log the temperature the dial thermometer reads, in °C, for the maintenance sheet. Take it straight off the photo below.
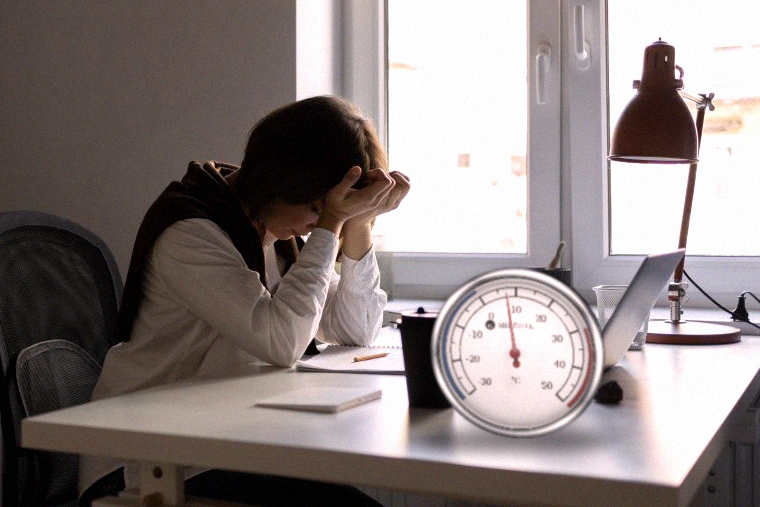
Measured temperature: 7.5 °C
